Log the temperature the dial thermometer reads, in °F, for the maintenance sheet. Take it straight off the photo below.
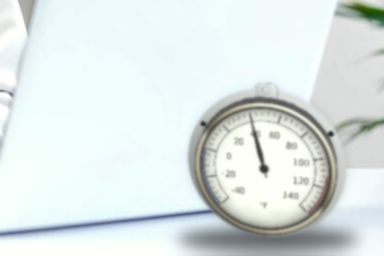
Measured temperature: 40 °F
